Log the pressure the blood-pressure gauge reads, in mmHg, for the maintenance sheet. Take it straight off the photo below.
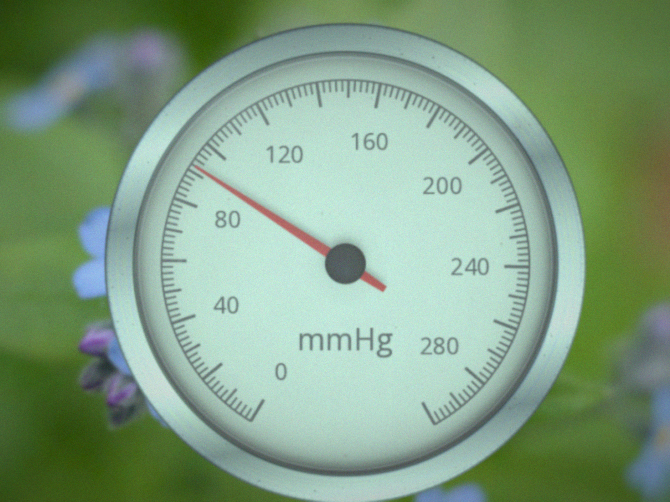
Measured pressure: 92 mmHg
